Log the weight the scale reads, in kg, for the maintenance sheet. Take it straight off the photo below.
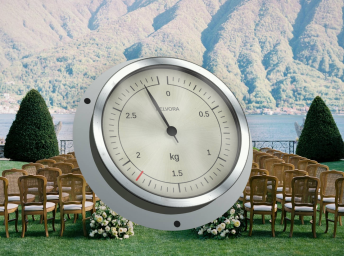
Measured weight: 2.85 kg
